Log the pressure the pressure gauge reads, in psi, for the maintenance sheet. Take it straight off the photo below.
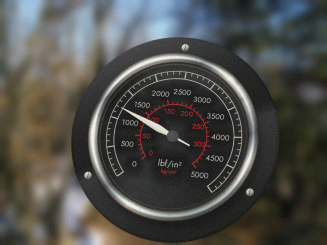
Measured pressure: 1200 psi
